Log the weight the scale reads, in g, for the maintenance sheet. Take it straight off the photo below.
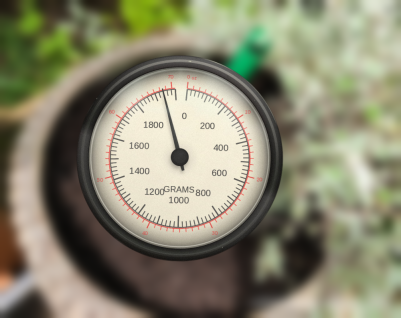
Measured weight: 1940 g
